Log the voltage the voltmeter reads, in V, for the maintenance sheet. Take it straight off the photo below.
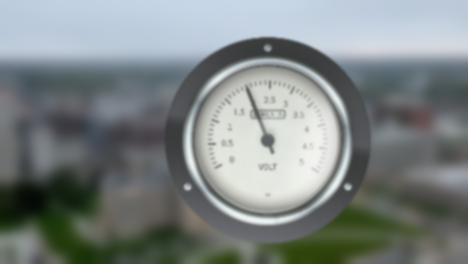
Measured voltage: 2 V
